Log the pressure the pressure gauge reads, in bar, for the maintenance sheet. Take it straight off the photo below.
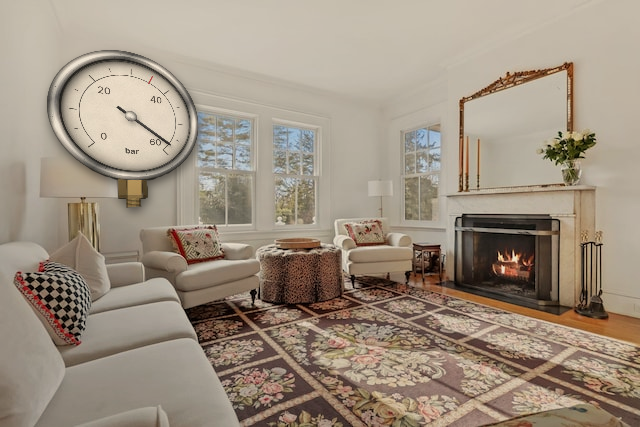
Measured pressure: 57.5 bar
